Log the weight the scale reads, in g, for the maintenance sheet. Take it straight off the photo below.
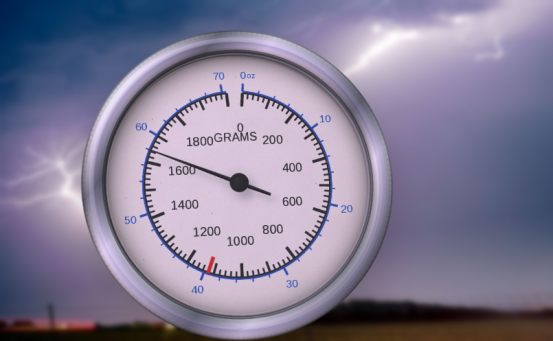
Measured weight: 1640 g
